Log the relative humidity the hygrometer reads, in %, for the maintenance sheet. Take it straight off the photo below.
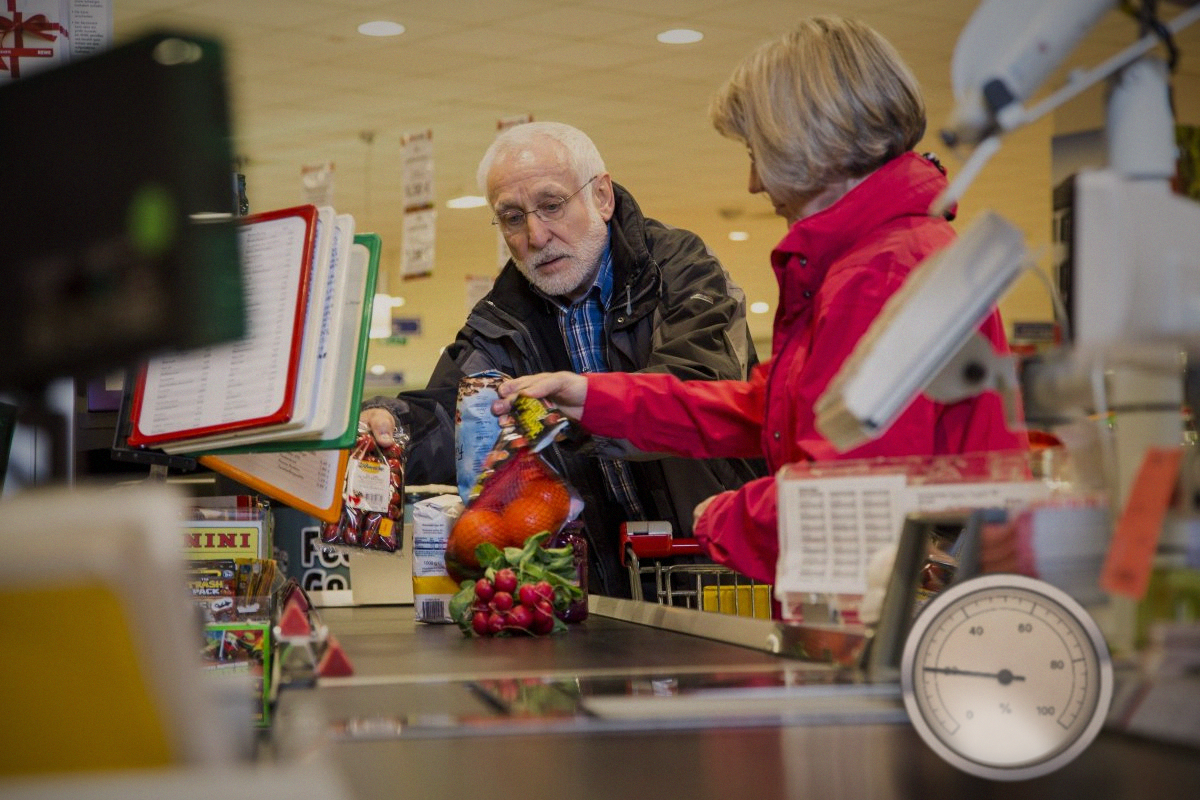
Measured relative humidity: 20 %
